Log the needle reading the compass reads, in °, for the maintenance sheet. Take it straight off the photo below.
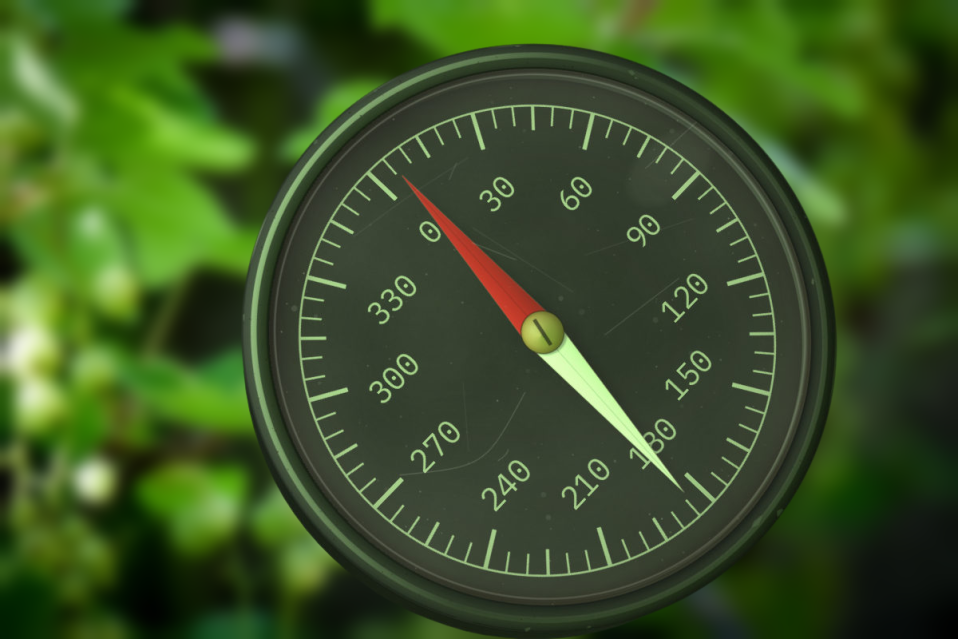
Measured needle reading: 5 °
